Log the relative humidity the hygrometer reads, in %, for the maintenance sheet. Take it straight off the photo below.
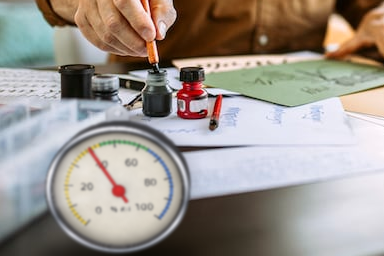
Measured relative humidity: 40 %
